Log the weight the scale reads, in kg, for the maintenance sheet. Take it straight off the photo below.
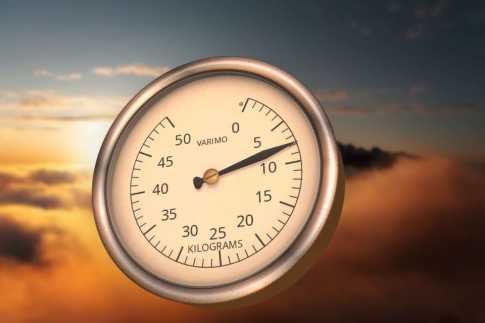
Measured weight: 8 kg
